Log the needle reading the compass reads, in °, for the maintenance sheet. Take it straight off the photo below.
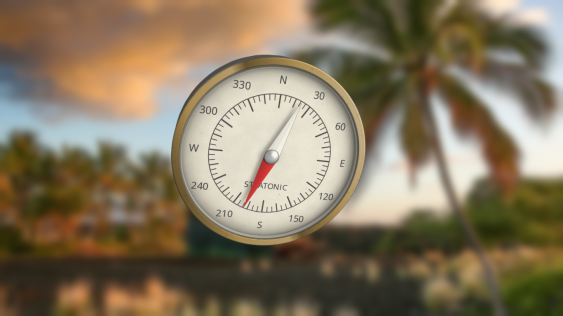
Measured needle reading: 200 °
